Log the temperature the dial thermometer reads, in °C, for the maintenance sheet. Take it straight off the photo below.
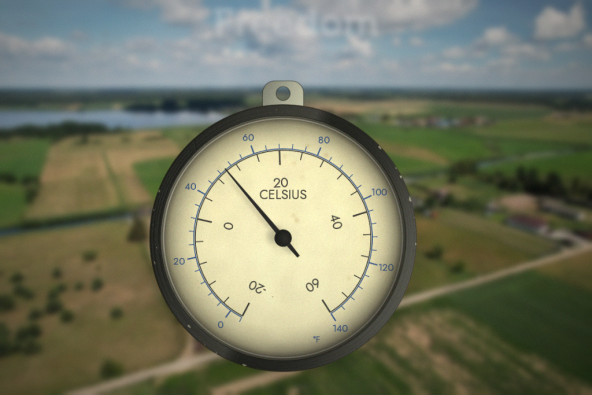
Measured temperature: 10 °C
